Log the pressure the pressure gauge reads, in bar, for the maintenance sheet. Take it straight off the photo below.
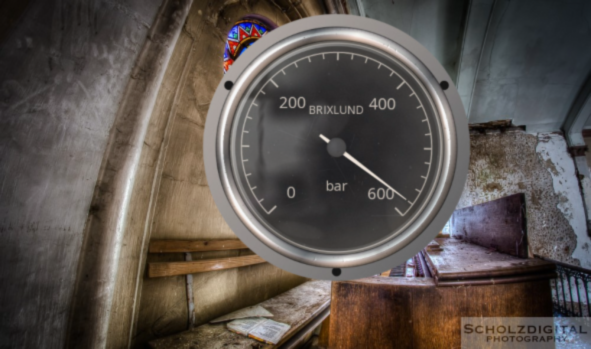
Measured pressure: 580 bar
